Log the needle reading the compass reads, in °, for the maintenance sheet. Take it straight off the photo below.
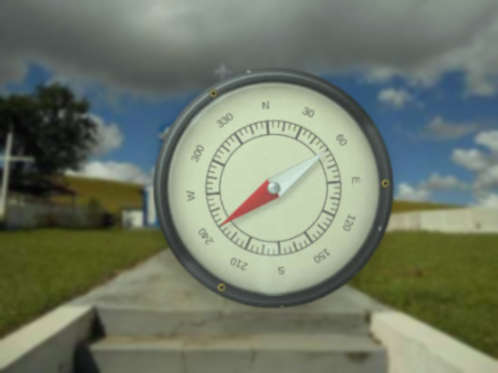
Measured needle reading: 240 °
